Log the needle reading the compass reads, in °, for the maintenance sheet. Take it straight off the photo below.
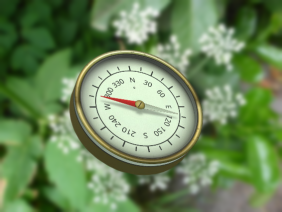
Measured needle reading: 285 °
